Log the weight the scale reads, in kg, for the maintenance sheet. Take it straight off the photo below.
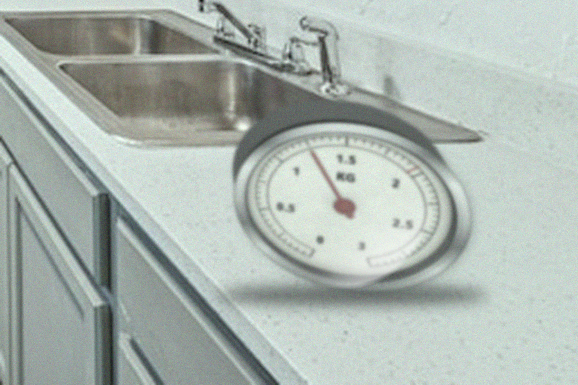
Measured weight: 1.25 kg
